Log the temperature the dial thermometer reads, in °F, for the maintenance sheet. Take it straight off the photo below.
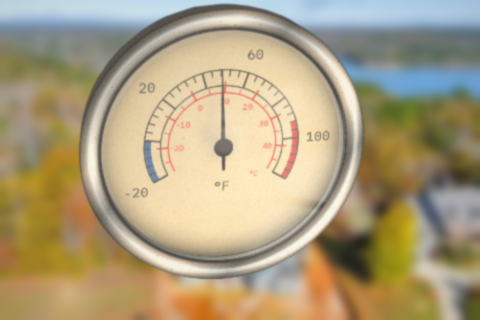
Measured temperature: 48 °F
